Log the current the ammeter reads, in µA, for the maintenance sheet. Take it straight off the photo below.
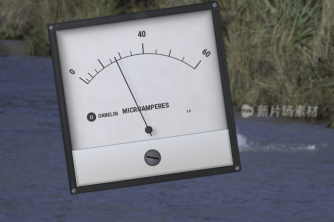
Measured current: 27.5 µA
